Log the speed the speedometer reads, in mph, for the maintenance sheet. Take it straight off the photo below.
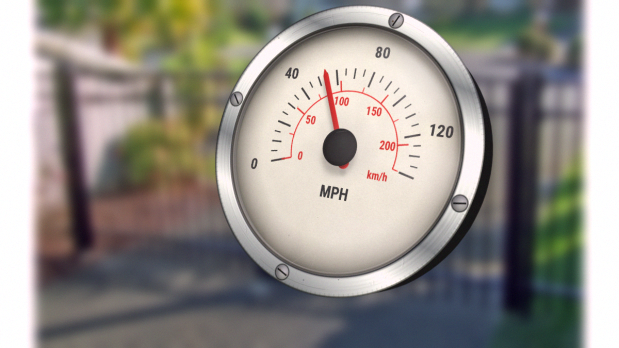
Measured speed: 55 mph
